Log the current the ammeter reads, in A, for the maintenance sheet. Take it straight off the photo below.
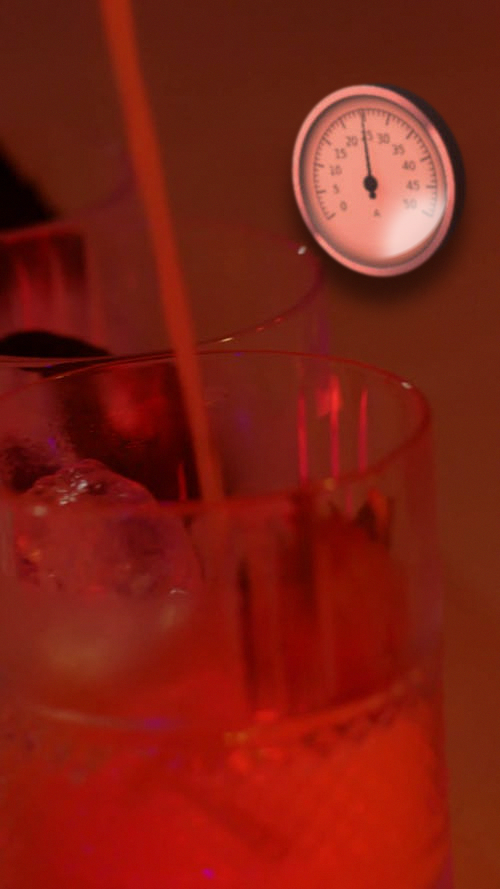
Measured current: 25 A
